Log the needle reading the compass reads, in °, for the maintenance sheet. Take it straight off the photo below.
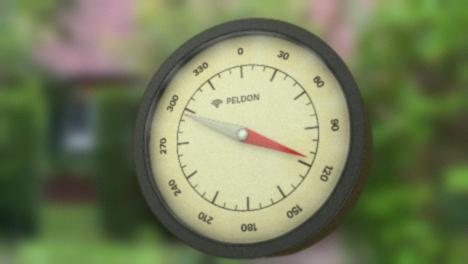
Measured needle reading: 115 °
